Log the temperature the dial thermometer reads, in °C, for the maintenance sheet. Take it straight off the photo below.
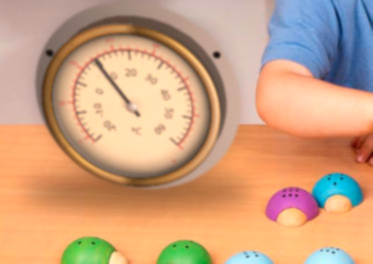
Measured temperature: 10 °C
